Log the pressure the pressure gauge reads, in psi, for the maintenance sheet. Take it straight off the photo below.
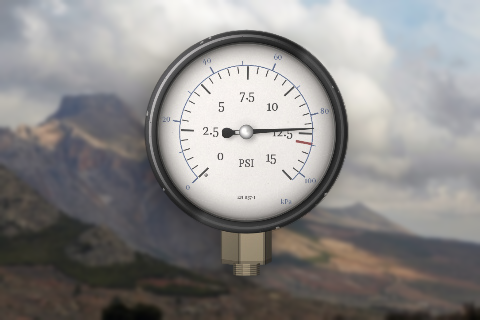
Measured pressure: 12.25 psi
